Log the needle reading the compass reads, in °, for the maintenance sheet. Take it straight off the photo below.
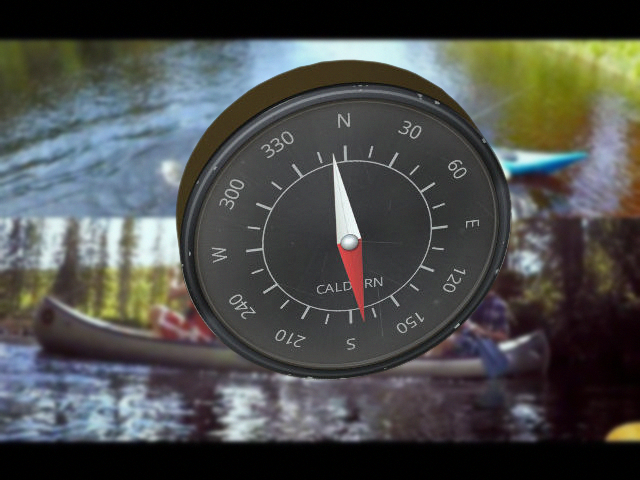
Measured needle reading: 172.5 °
